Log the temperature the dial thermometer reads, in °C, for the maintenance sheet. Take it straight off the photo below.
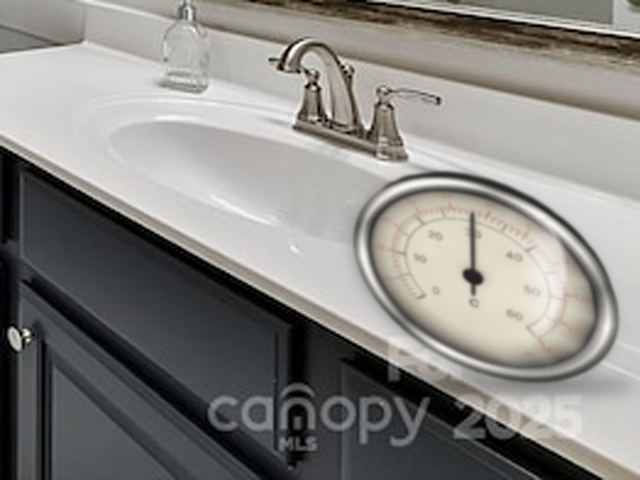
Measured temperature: 30 °C
